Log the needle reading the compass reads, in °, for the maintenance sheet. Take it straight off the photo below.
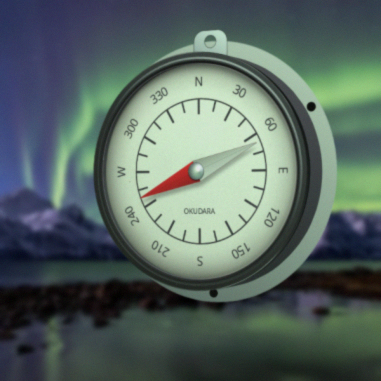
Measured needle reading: 247.5 °
